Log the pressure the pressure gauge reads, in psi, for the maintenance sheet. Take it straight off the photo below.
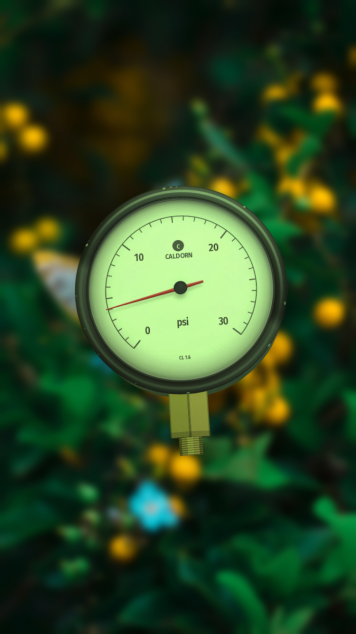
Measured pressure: 4 psi
